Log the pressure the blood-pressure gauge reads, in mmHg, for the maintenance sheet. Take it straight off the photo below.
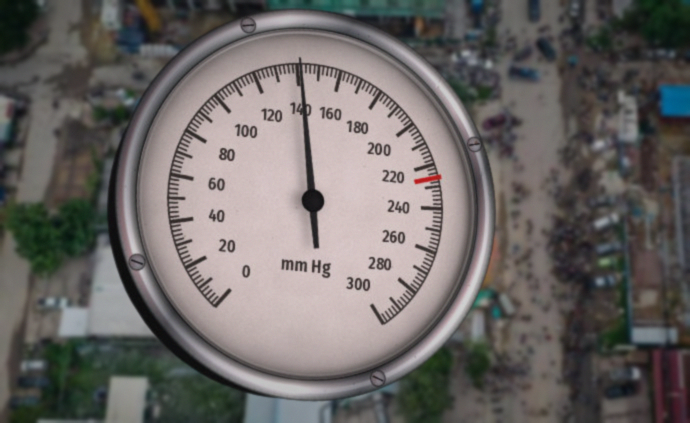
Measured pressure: 140 mmHg
